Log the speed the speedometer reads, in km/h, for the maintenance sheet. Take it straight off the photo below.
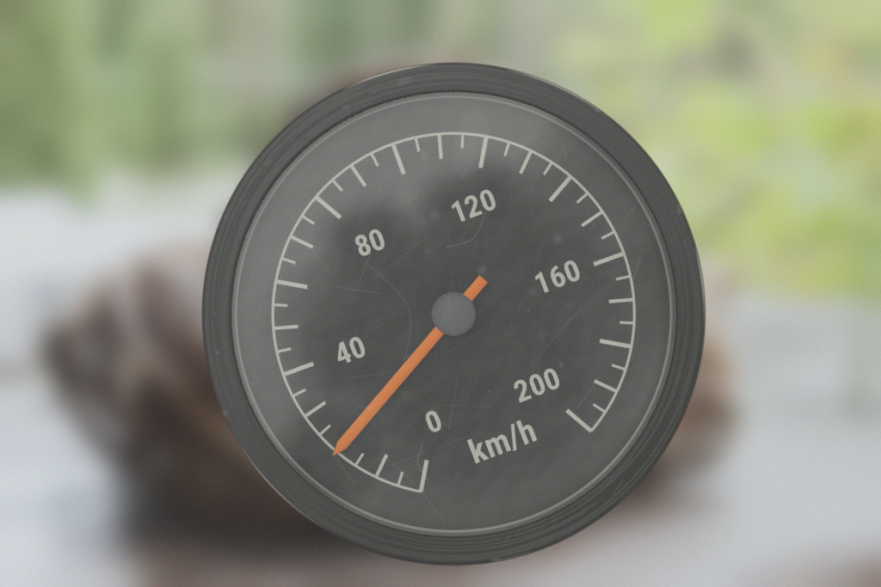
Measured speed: 20 km/h
